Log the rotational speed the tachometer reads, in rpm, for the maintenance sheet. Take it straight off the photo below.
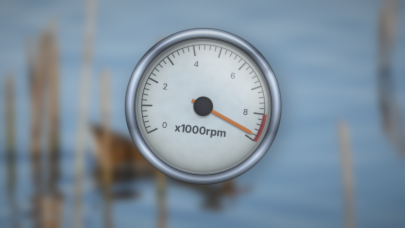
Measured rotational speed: 8800 rpm
